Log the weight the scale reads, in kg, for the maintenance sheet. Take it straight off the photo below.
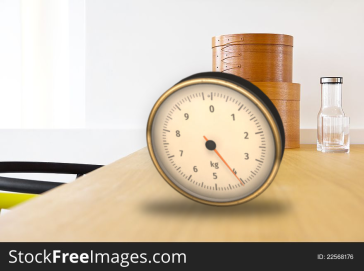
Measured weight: 4 kg
